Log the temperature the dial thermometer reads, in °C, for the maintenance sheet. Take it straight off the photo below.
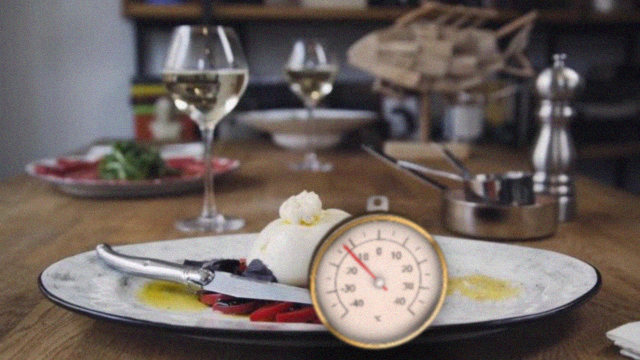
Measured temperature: -12.5 °C
